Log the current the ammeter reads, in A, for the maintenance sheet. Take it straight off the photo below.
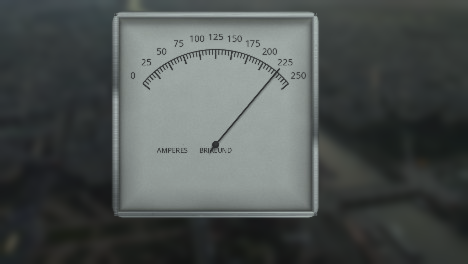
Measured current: 225 A
